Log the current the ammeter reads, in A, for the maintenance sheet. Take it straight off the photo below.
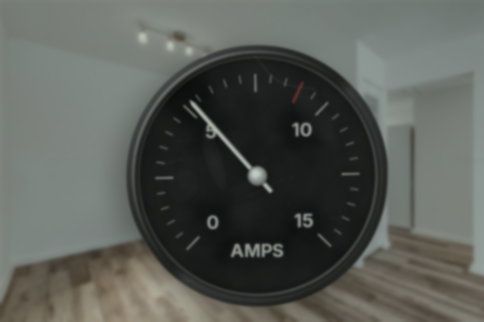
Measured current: 5.25 A
